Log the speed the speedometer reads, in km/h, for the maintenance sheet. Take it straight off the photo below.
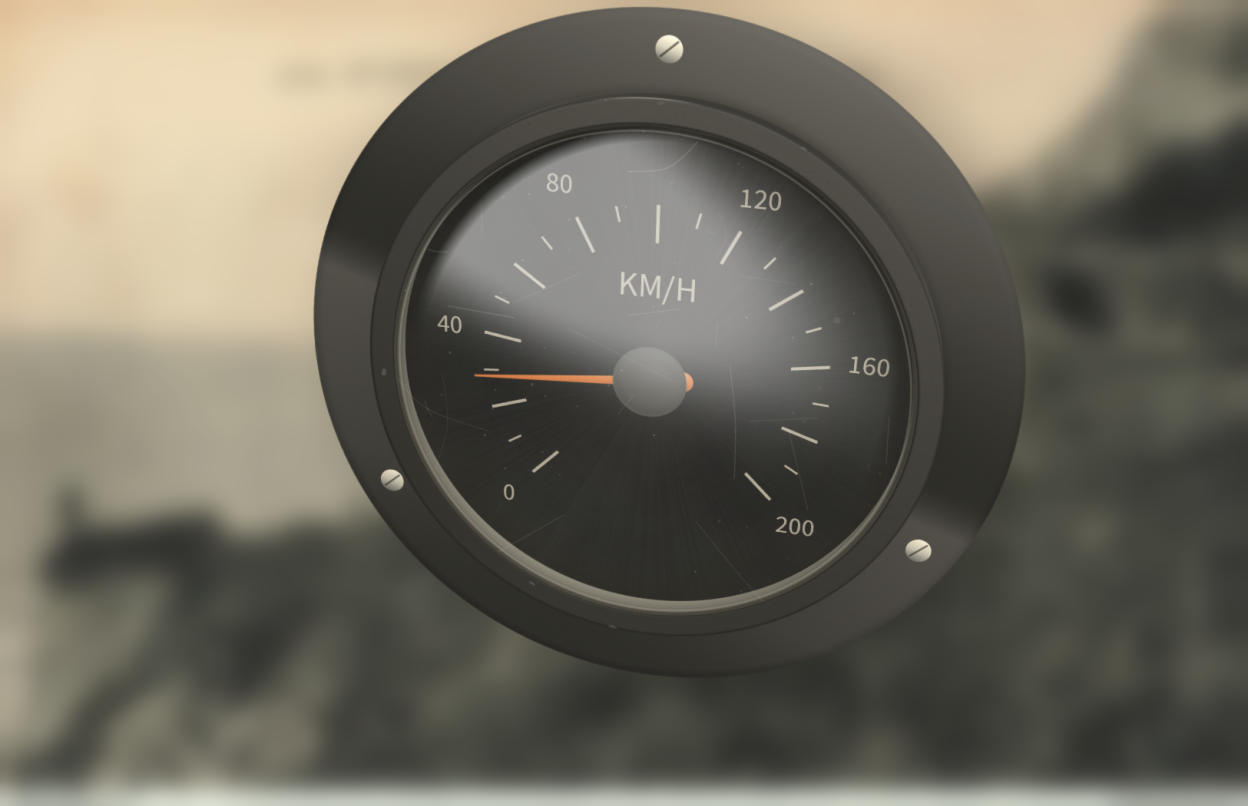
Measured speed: 30 km/h
